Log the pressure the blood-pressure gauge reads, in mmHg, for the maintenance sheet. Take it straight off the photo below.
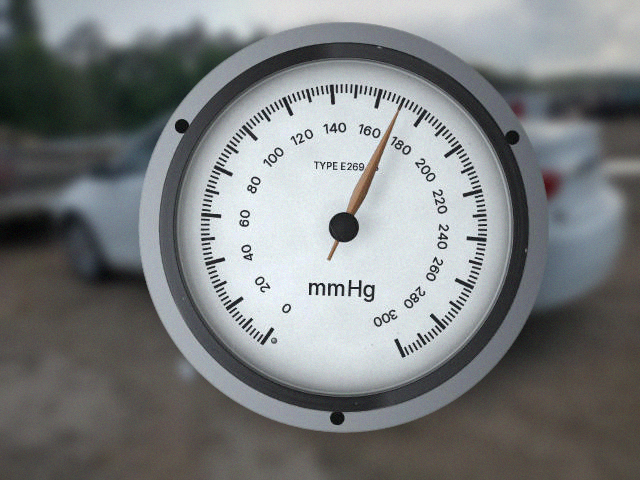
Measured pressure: 170 mmHg
